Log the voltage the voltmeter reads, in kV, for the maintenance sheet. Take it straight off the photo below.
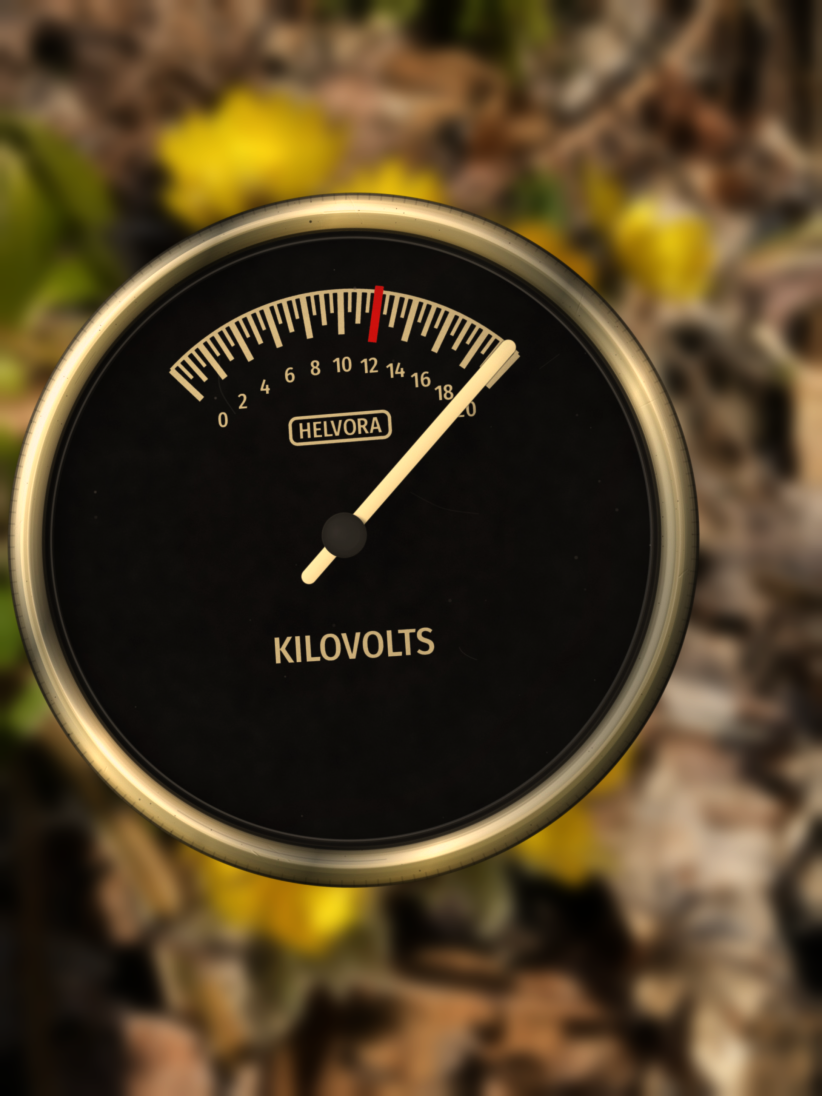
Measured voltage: 19.5 kV
